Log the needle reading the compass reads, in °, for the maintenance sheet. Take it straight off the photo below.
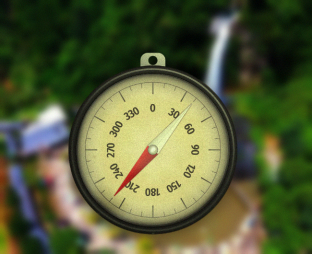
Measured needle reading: 220 °
